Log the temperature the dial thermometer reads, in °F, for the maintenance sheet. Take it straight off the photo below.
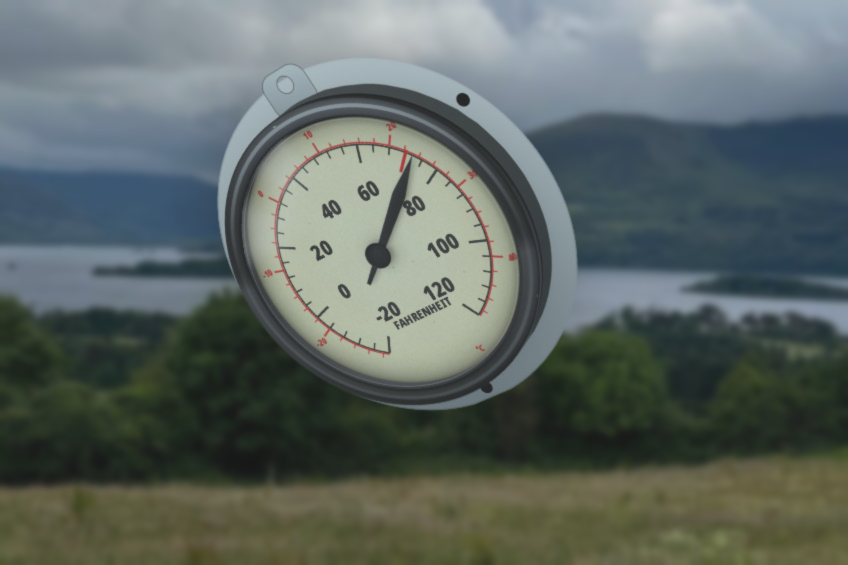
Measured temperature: 74 °F
